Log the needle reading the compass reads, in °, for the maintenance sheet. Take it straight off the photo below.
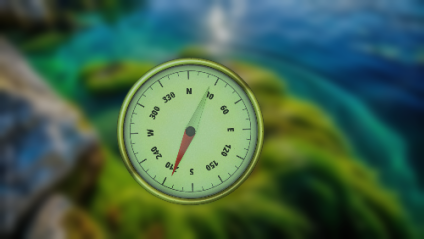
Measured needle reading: 205 °
